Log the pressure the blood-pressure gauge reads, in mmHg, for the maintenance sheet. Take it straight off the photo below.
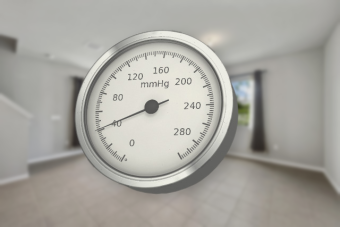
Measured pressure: 40 mmHg
